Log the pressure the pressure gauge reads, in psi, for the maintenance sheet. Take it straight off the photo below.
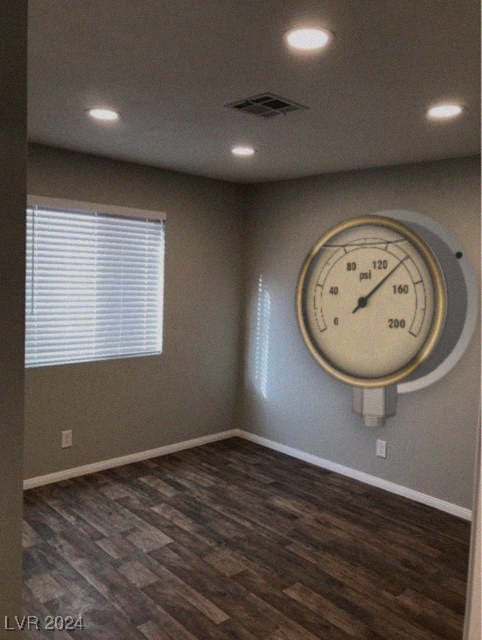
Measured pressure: 140 psi
